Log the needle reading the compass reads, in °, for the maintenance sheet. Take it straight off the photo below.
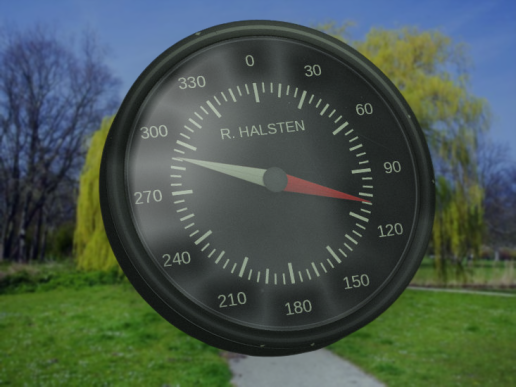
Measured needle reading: 110 °
